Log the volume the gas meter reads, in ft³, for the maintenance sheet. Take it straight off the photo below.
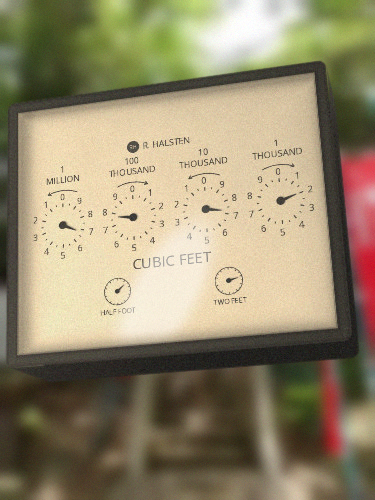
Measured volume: 677200 ft³
